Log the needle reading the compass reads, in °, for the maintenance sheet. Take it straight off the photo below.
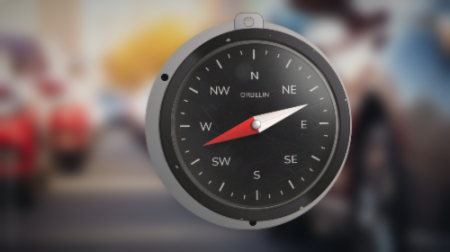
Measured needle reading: 250 °
